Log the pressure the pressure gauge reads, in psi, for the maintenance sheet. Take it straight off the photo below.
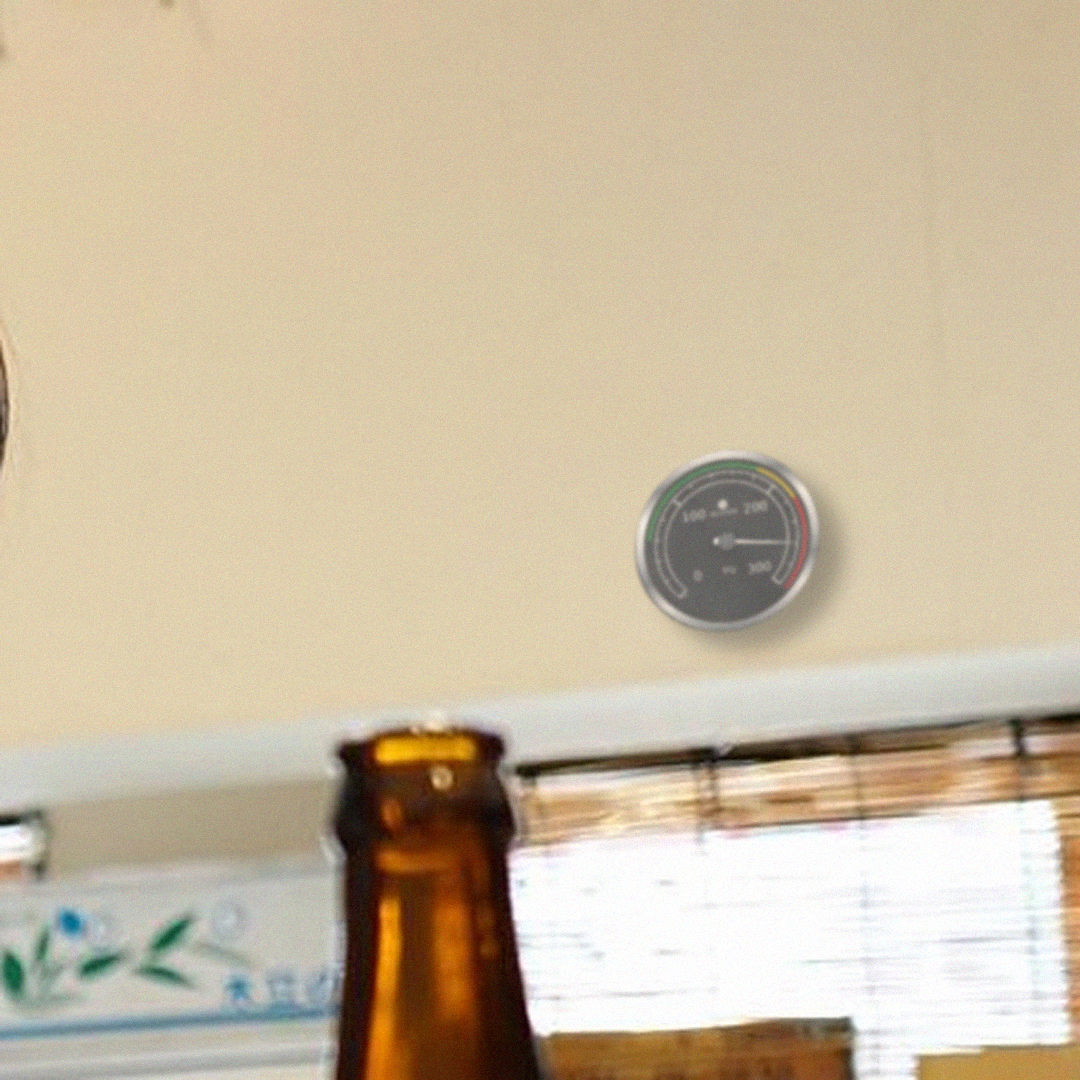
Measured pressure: 260 psi
